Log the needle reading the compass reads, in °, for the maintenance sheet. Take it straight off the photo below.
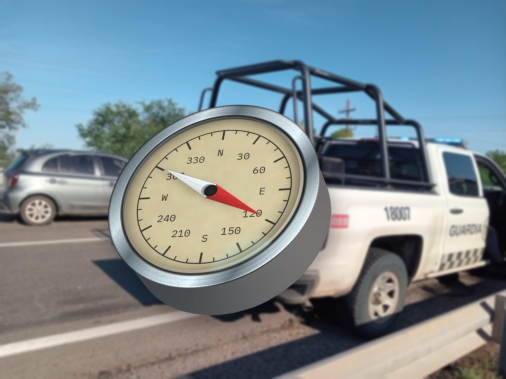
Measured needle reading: 120 °
